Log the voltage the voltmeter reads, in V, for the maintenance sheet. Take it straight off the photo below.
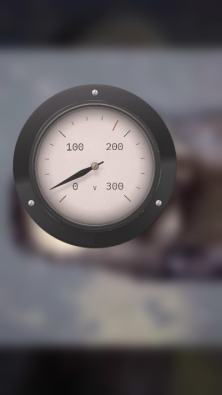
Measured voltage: 20 V
